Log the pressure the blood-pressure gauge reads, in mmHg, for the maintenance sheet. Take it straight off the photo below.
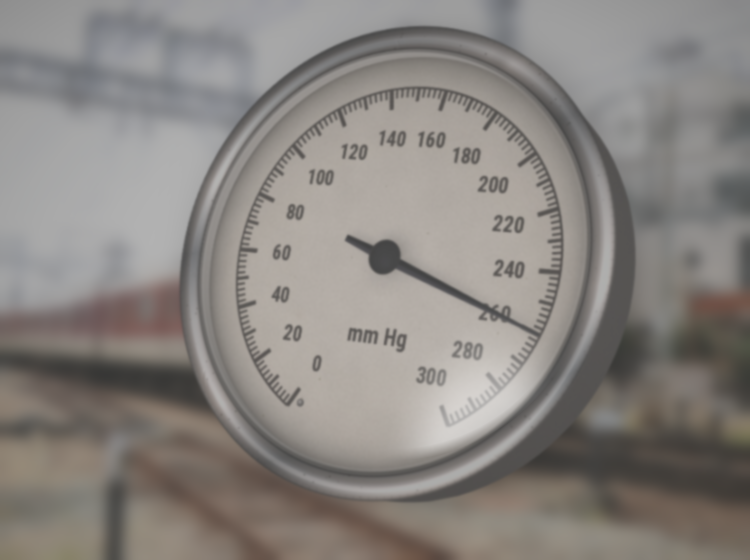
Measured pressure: 260 mmHg
